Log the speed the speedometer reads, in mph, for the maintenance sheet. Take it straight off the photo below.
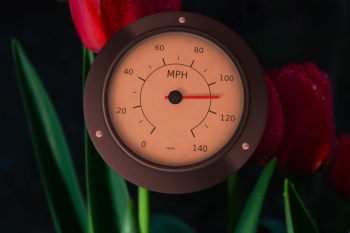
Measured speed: 110 mph
